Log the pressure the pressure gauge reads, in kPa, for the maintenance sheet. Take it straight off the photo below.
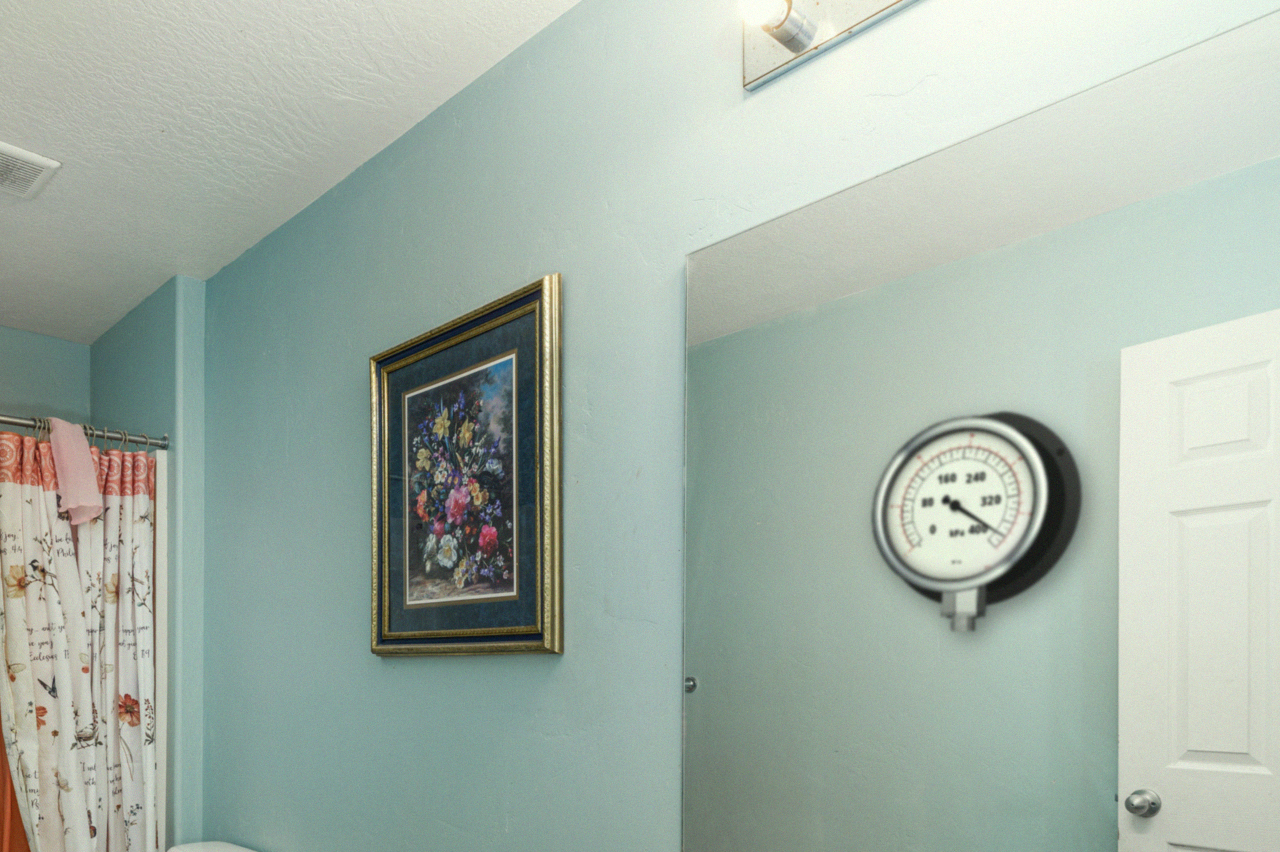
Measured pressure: 380 kPa
